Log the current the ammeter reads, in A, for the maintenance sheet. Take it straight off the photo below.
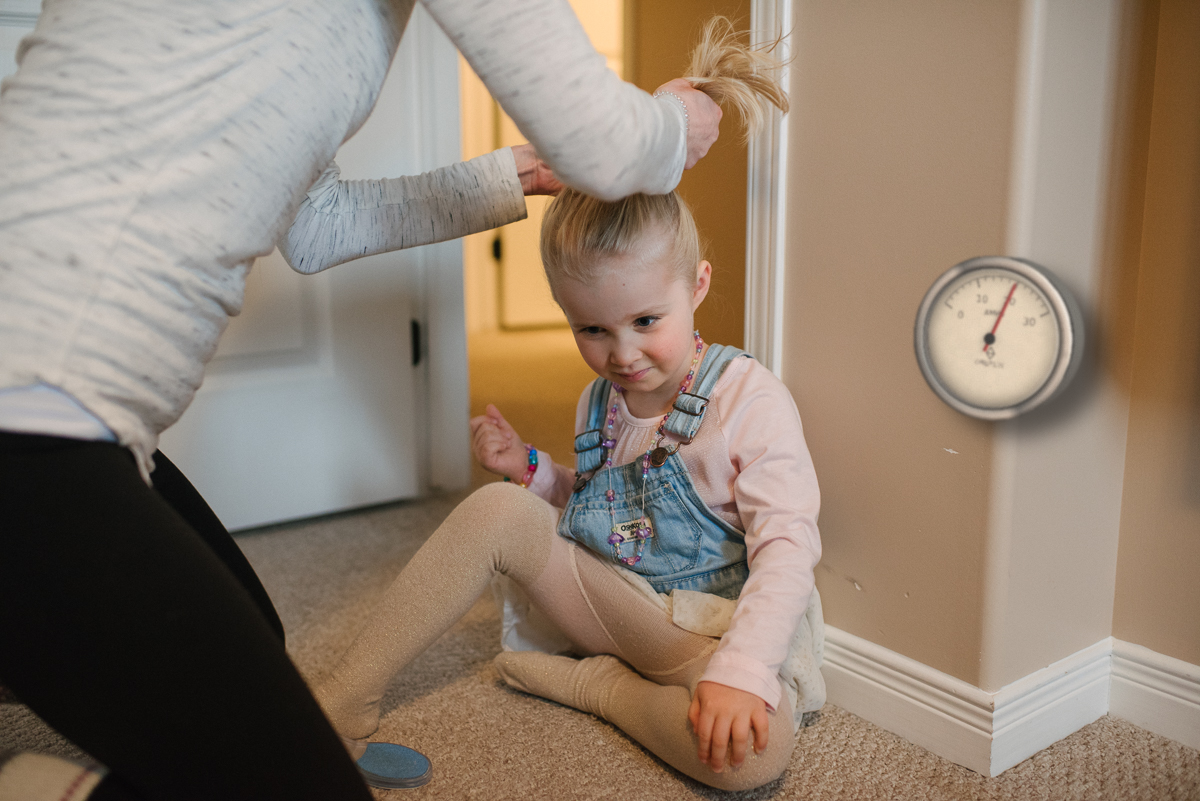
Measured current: 20 A
